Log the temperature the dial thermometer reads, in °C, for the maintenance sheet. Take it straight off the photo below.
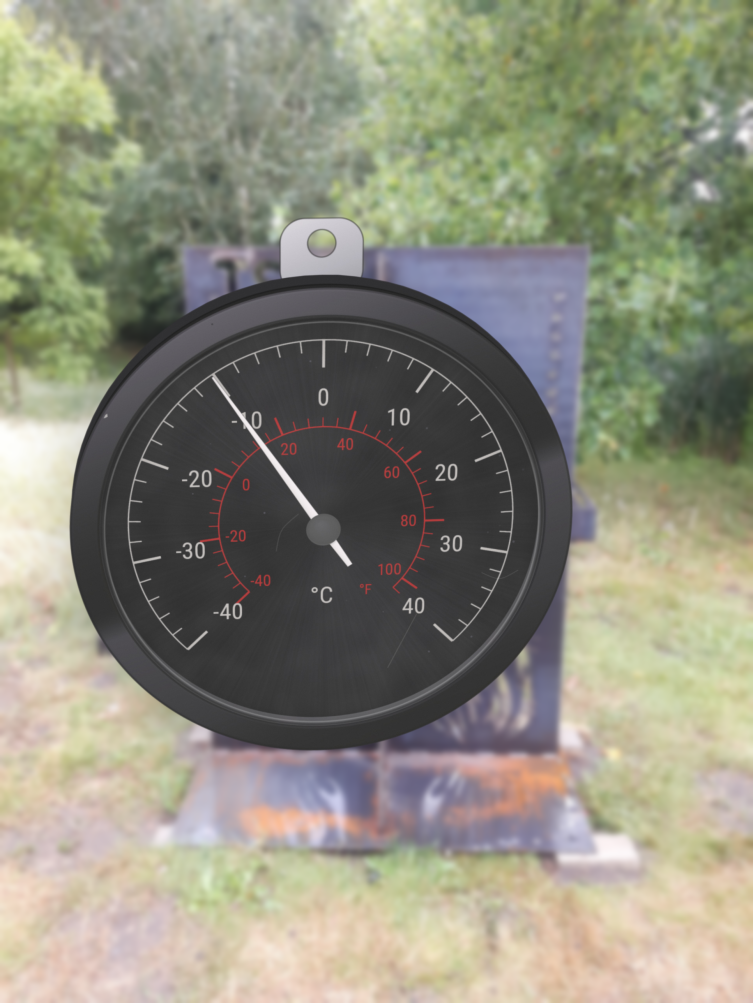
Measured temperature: -10 °C
